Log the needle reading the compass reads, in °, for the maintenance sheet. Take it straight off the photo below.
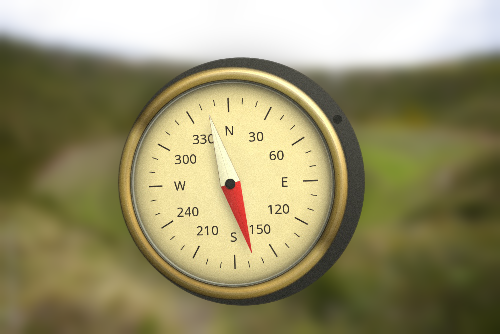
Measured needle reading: 165 °
